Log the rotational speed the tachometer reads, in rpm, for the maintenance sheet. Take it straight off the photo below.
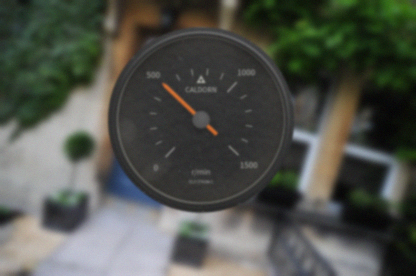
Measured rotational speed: 500 rpm
